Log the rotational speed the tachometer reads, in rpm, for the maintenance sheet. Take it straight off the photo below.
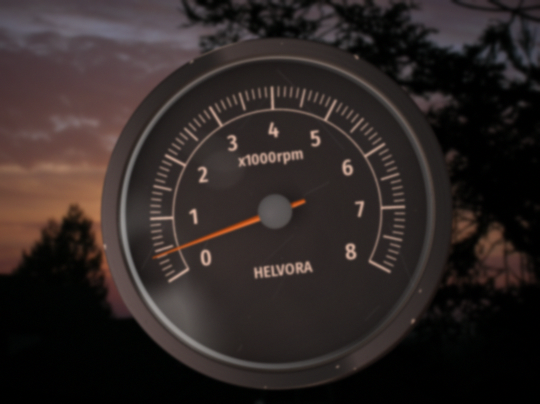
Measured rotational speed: 400 rpm
